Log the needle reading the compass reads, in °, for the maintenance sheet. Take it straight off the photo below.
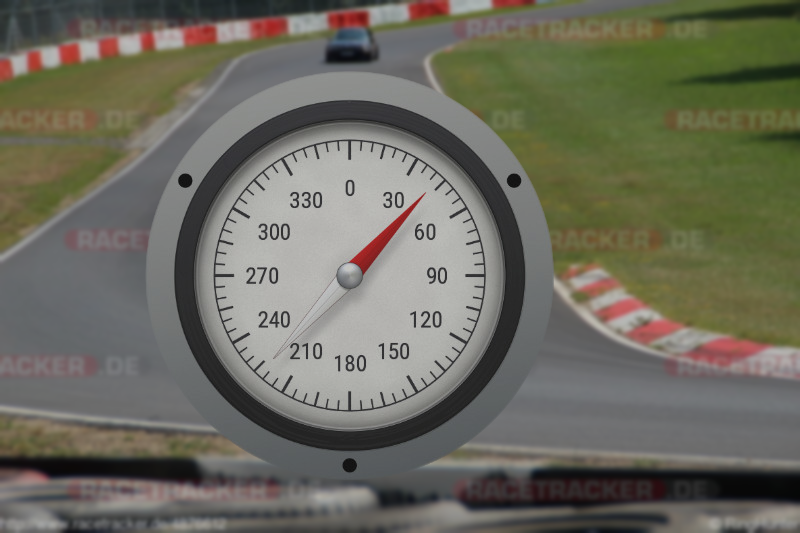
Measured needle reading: 42.5 °
